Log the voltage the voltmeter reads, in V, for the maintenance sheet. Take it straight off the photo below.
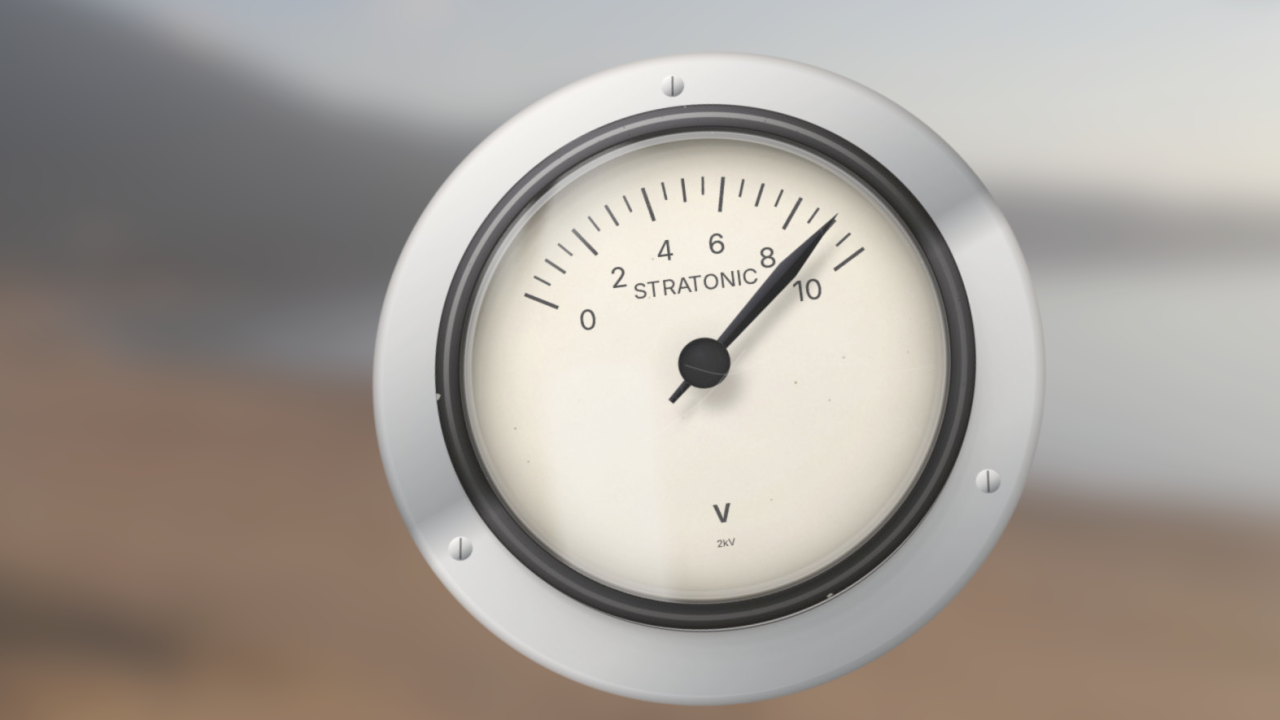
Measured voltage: 9 V
